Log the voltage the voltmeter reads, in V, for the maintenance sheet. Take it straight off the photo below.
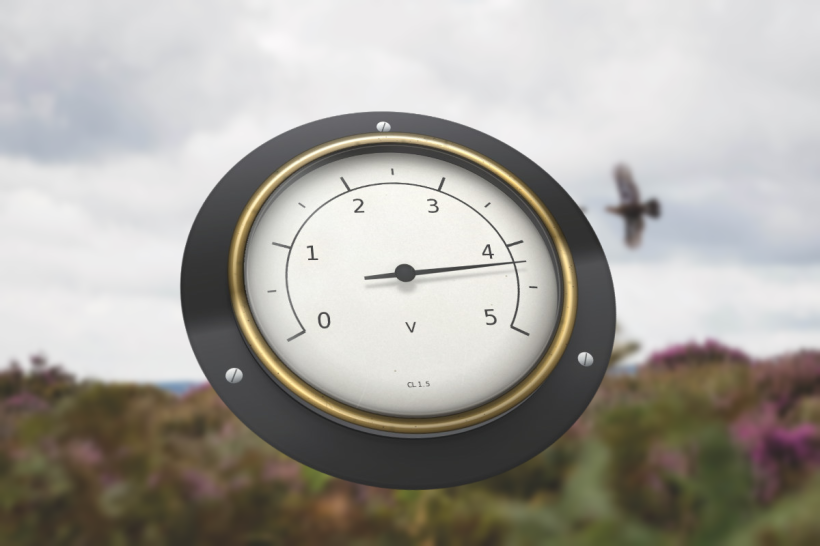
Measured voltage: 4.25 V
